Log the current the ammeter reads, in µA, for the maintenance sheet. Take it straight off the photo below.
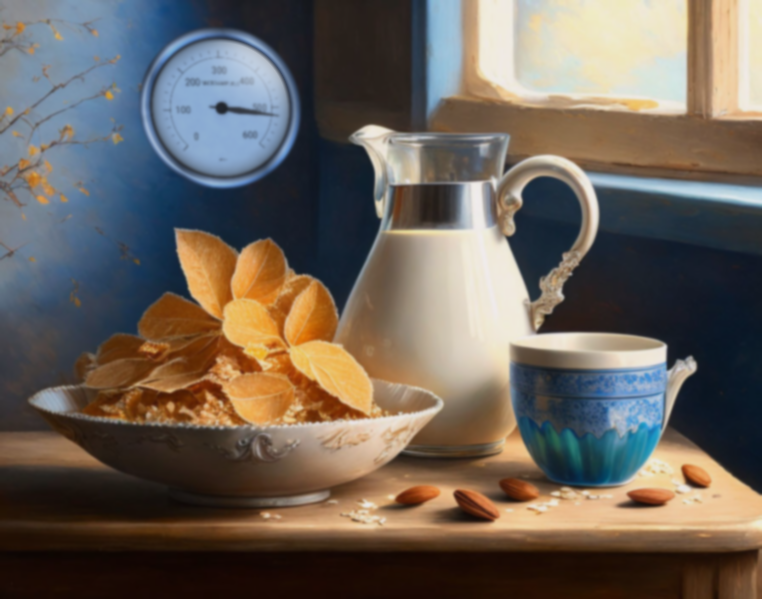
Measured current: 520 µA
